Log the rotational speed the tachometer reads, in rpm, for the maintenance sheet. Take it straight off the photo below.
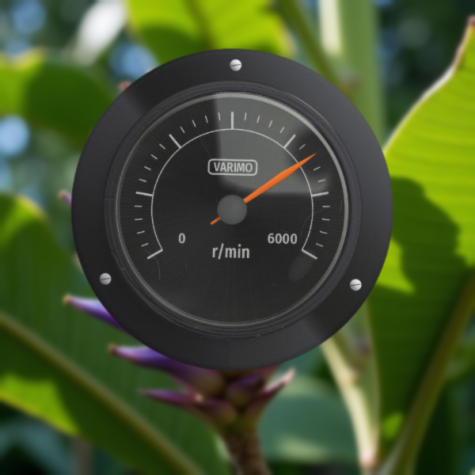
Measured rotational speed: 4400 rpm
